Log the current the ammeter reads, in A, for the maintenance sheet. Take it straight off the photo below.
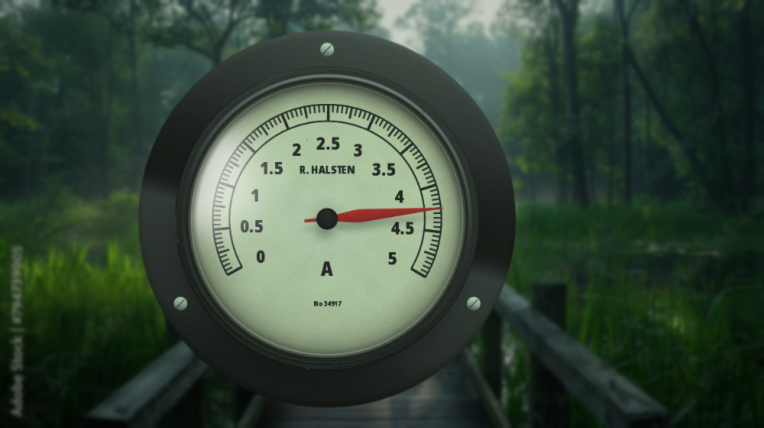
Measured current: 4.25 A
